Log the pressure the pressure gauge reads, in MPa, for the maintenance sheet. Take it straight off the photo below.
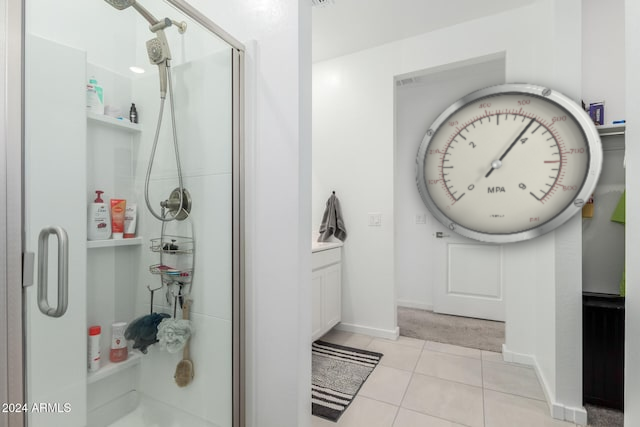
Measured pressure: 3.8 MPa
